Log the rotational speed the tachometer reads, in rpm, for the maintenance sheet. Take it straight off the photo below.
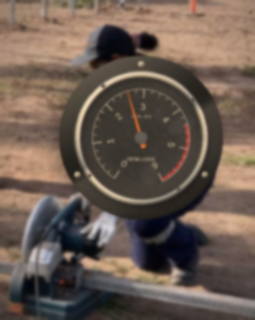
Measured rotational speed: 2600 rpm
